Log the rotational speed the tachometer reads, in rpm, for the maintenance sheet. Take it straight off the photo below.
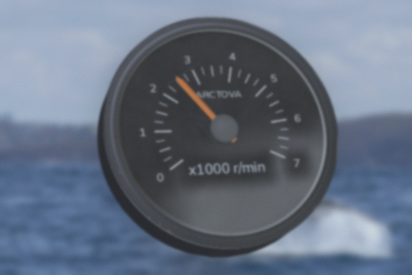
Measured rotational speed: 2500 rpm
